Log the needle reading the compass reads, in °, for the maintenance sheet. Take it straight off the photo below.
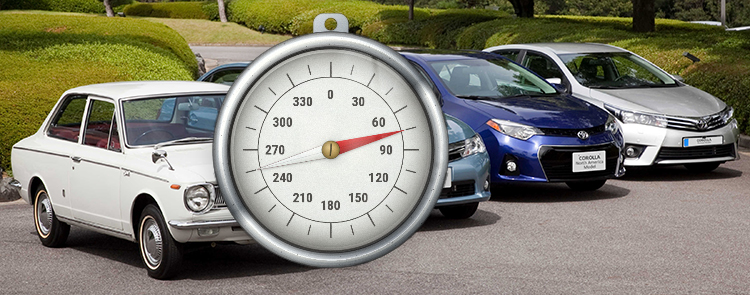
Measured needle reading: 75 °
